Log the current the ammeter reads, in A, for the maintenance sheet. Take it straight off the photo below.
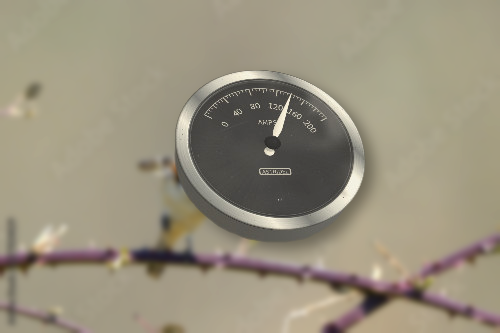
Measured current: 140 A
